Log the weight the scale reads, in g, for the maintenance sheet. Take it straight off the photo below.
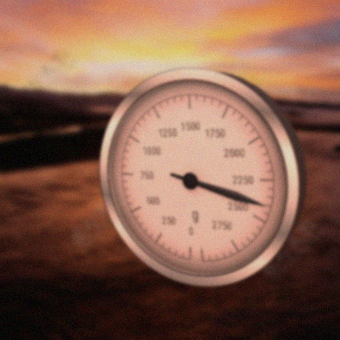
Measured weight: 2400 g
